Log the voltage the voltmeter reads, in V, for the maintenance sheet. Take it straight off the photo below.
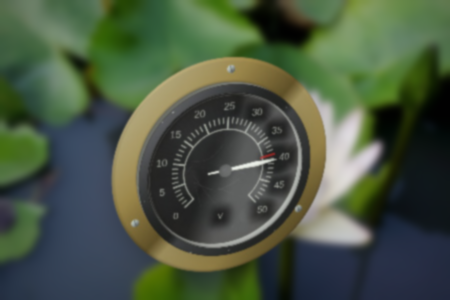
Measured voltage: 40 V
